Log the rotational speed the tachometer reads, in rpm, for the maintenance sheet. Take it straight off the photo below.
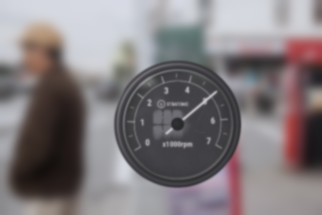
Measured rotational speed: 5000 rpm
